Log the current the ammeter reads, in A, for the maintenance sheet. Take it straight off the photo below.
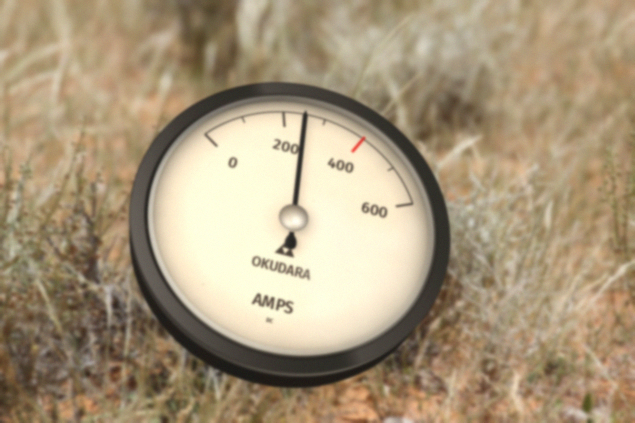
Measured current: 250 A
